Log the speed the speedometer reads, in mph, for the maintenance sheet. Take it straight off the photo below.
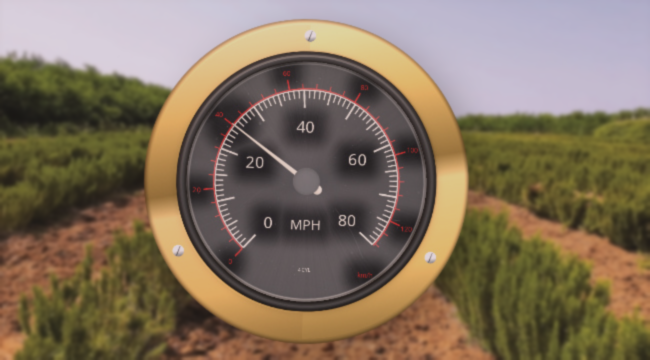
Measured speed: 25 mph
